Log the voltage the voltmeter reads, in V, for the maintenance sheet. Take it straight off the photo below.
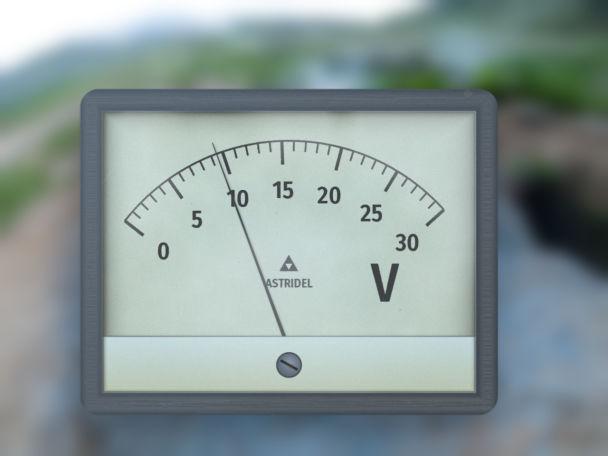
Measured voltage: 9.5 V
